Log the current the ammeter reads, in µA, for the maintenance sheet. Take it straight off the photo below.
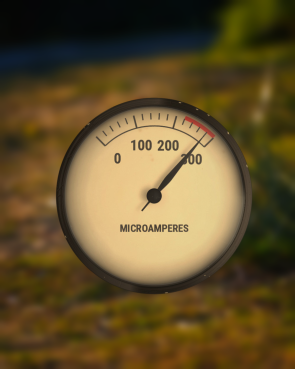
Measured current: 280 µA
